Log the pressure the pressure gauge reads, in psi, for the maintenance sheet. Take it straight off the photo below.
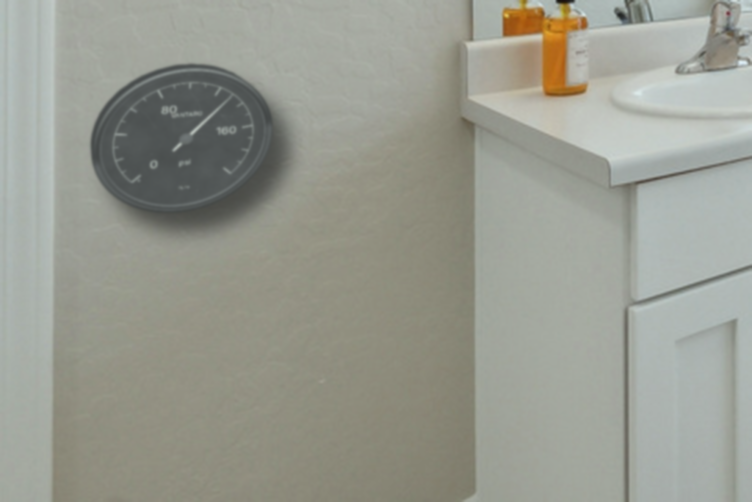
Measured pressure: 130 psi
